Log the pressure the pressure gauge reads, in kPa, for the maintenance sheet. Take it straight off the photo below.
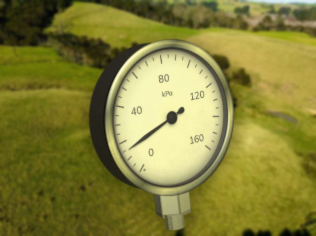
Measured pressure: 15 kPa
